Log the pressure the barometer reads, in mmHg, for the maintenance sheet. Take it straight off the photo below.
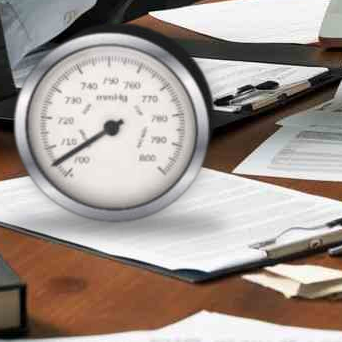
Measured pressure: 705 mmHg
